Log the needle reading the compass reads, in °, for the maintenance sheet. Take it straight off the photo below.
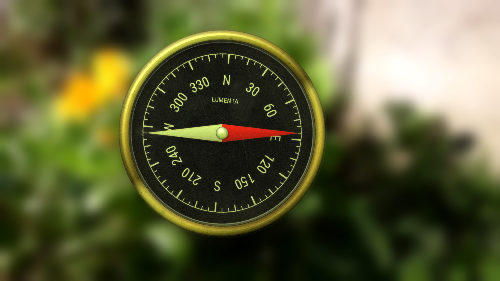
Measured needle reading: 85 °
